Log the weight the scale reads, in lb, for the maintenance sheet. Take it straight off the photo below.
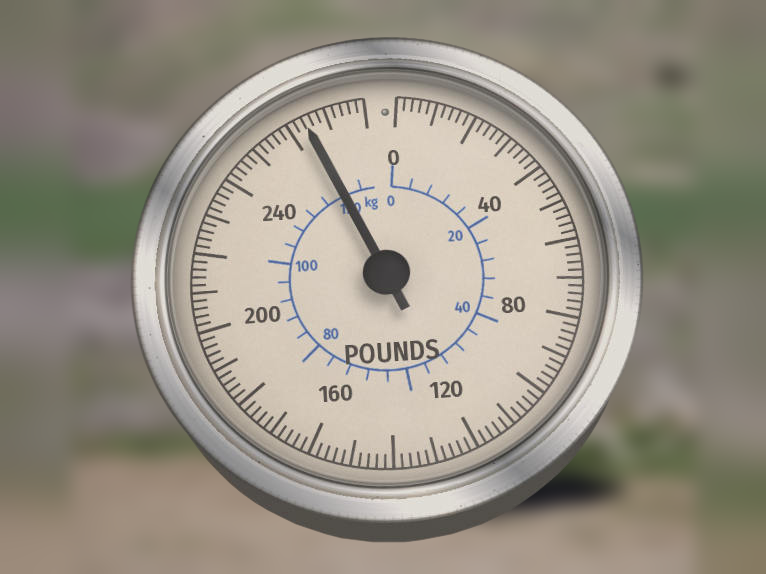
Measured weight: 264 lb
